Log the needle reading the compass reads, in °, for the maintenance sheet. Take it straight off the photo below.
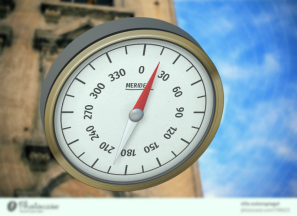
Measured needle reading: 15 °
